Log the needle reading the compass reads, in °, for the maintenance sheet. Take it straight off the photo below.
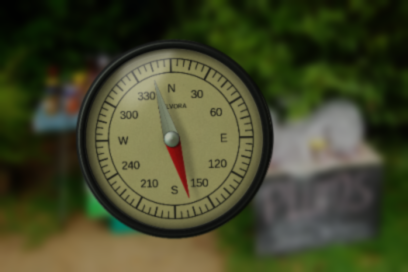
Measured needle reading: 165 °
